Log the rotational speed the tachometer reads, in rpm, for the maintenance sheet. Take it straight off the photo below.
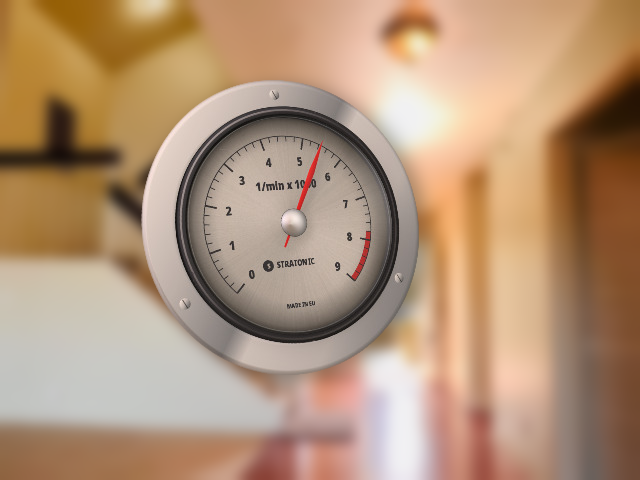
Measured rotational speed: 5400 rpm
